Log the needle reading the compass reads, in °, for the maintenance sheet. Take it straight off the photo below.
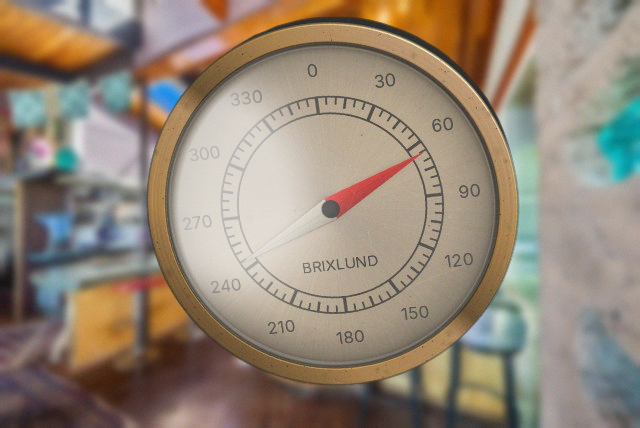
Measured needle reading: 65 °
